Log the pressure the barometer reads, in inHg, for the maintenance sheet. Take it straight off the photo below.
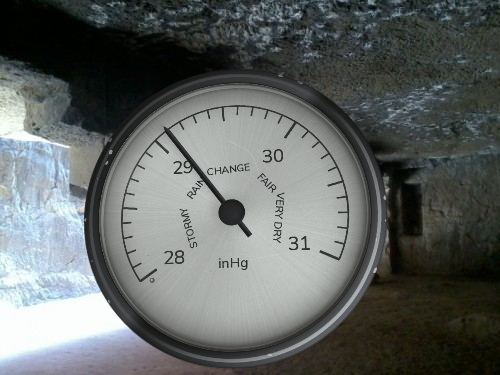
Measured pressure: 29.1 inHg
